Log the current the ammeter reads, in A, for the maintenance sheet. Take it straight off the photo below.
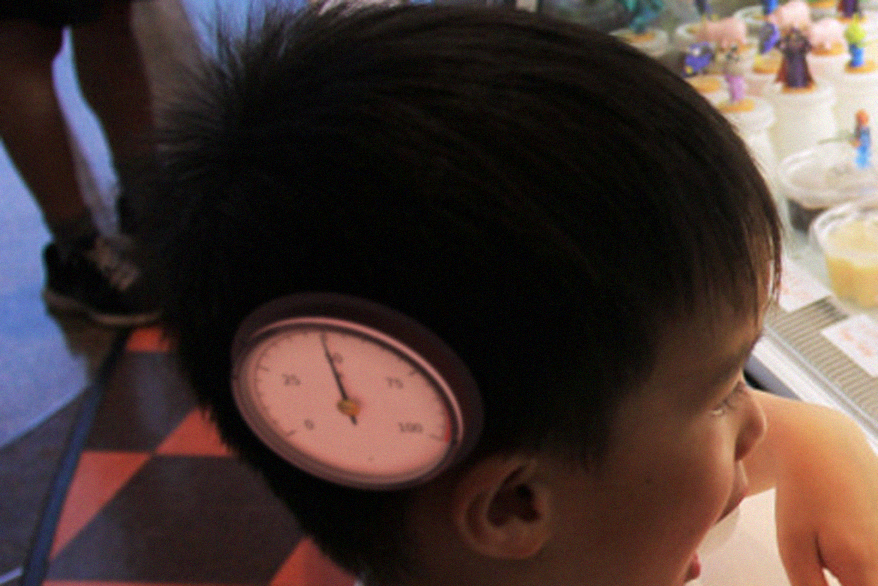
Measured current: 50 A
